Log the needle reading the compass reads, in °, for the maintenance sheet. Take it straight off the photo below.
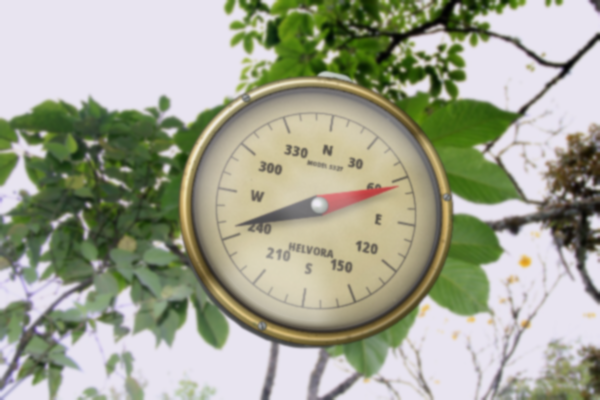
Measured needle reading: 65 °
